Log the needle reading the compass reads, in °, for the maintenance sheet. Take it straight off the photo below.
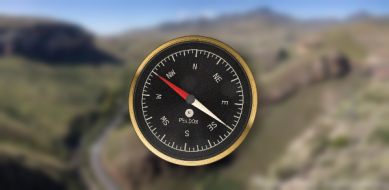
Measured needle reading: 300 °
